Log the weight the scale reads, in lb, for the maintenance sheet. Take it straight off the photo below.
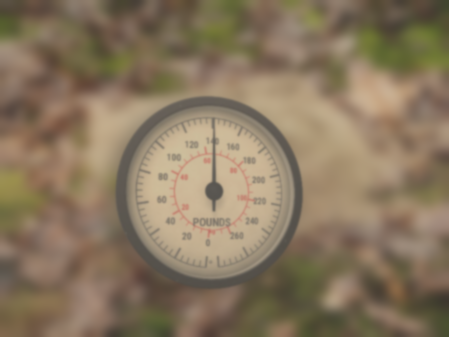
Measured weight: 140 lb
